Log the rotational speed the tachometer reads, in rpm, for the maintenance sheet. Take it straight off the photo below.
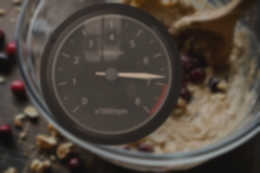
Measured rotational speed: 6750 rpm
